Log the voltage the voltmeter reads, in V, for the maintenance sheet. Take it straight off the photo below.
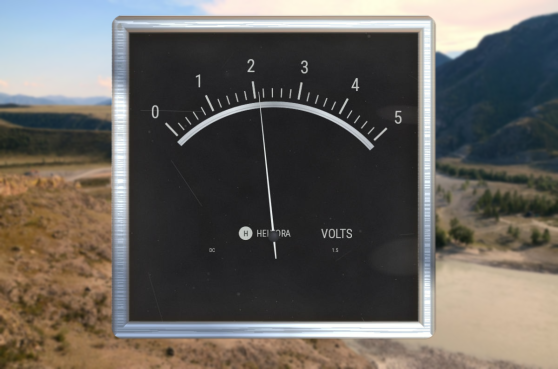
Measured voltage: 2.1 V
